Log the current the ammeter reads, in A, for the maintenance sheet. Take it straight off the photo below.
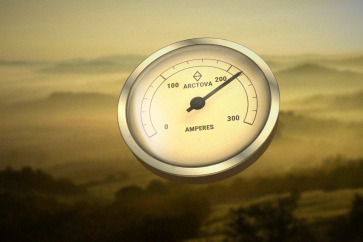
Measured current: 220 A
